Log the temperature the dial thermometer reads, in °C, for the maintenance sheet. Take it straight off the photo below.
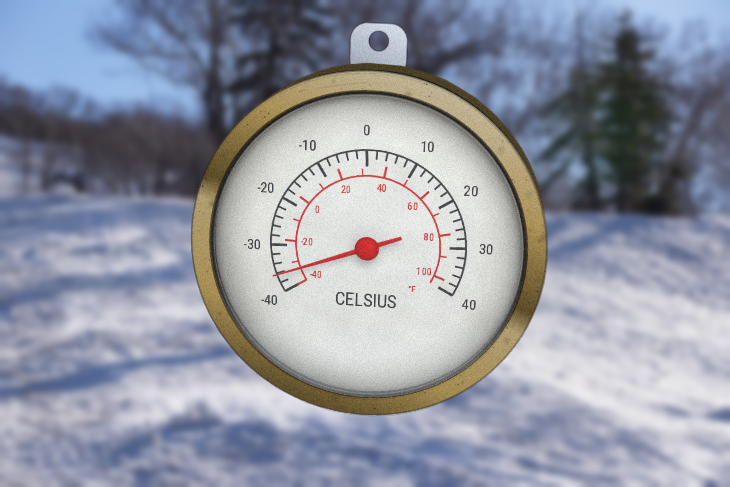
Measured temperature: -36 °C
